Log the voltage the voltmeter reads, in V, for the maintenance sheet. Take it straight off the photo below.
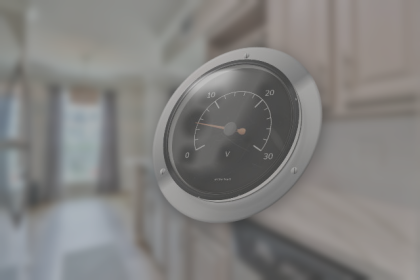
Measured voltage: 5 V
